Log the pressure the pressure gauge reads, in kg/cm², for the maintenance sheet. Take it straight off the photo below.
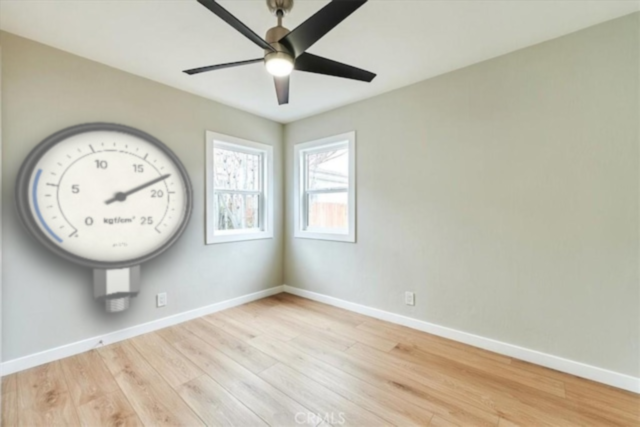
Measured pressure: 18 kg/cm²
